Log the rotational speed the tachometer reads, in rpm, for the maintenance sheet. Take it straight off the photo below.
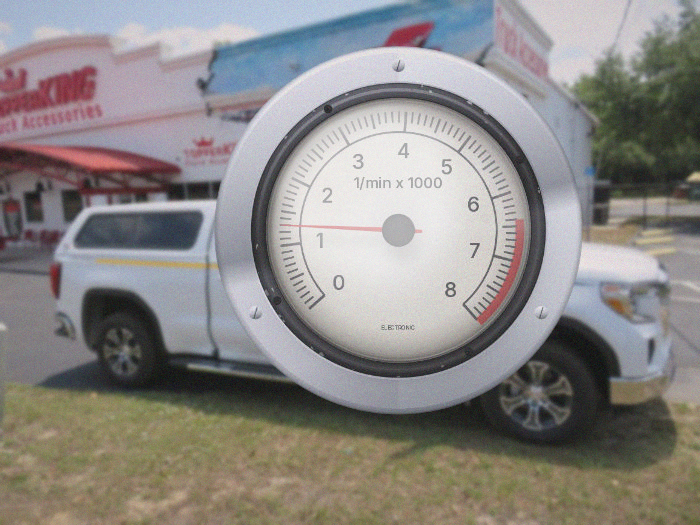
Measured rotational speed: 1300 rpm
